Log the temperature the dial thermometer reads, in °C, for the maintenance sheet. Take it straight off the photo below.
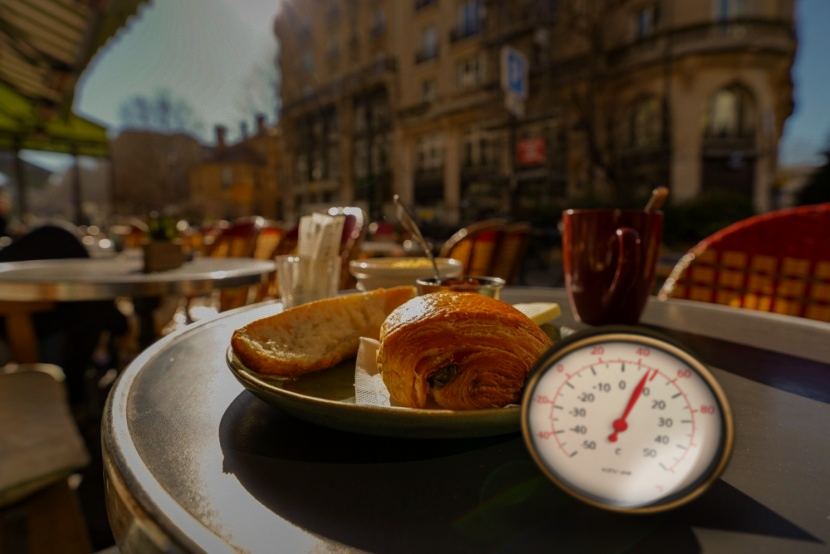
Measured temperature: 7.5 °C
